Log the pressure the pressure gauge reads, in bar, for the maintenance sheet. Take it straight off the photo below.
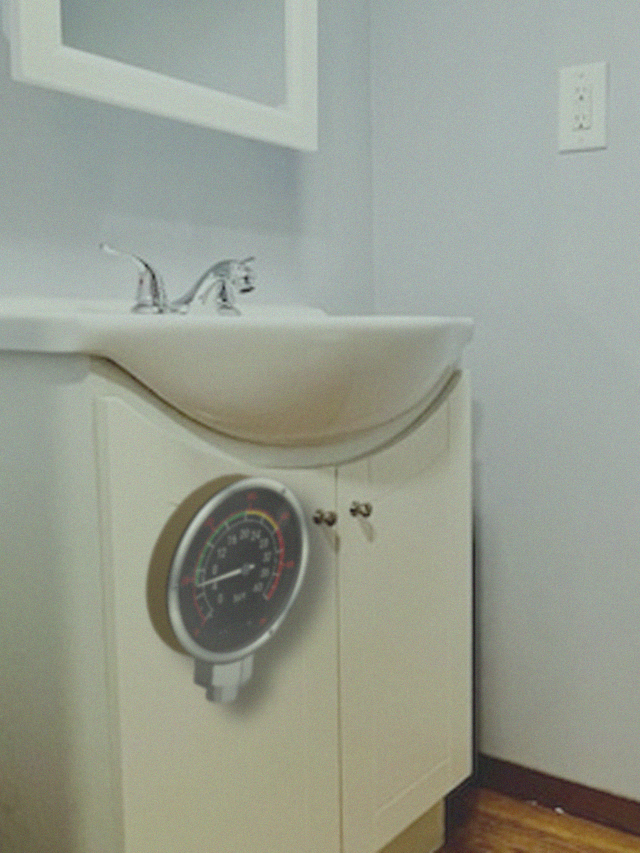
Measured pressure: 6 bar
